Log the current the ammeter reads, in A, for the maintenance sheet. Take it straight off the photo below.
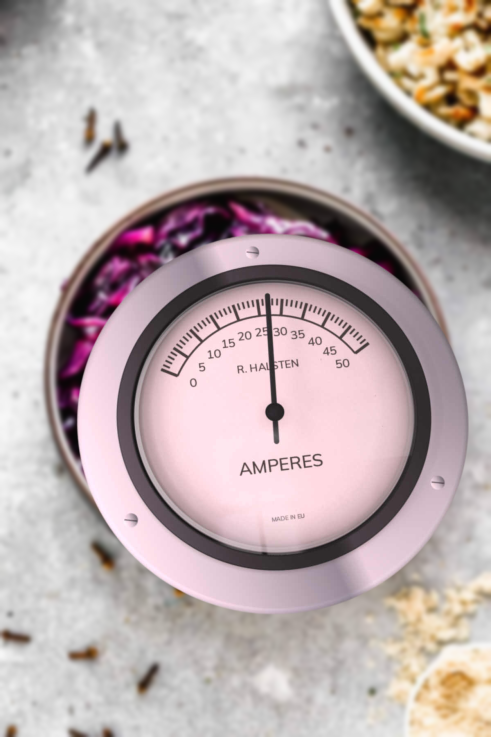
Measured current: 27 A
